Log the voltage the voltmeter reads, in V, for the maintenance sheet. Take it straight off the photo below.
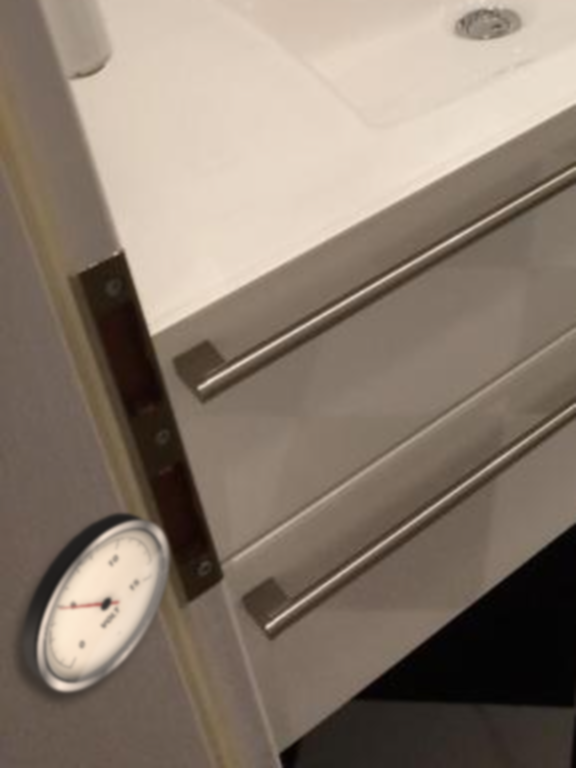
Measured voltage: 5 V
